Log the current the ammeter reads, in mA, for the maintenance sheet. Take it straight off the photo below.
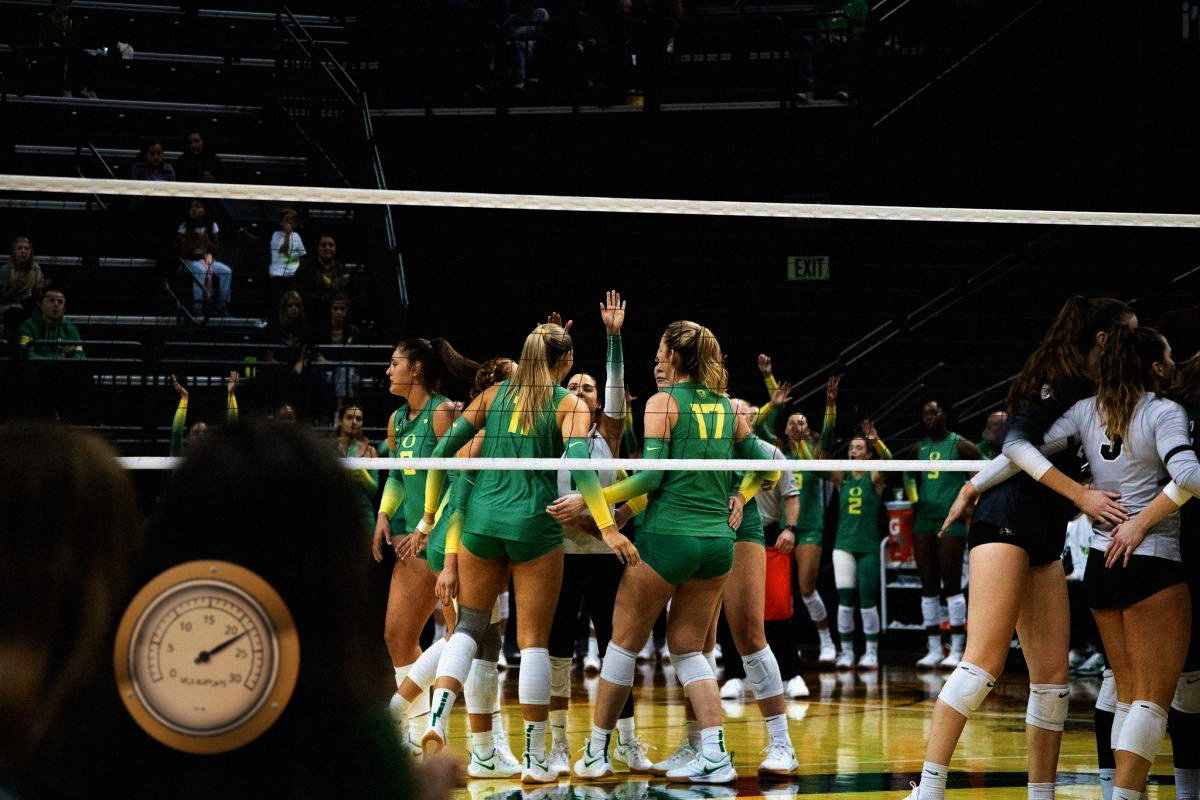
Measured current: 22 mA
